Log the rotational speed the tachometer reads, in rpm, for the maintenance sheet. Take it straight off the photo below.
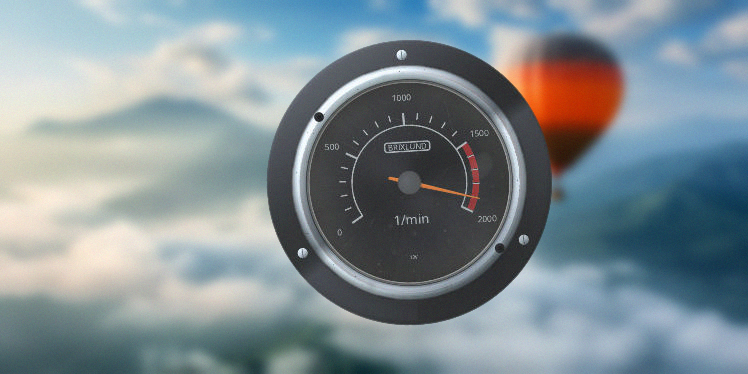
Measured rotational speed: 1900 rpm
